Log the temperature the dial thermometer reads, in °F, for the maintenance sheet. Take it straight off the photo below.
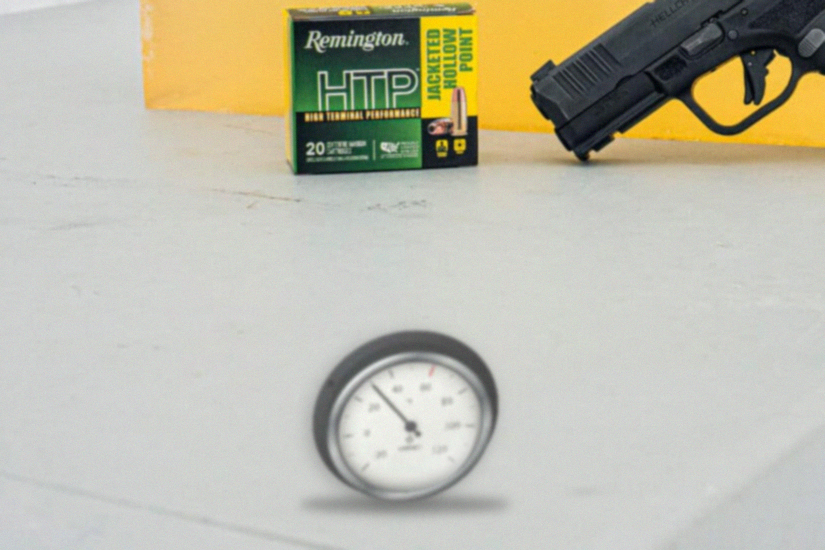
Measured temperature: 30 °F
